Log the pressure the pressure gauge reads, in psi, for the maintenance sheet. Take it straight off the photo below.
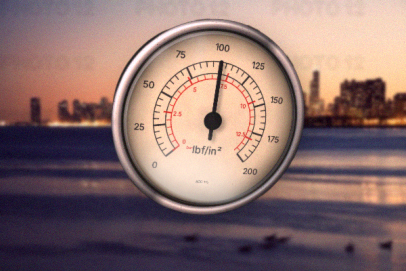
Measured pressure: 100 psi
